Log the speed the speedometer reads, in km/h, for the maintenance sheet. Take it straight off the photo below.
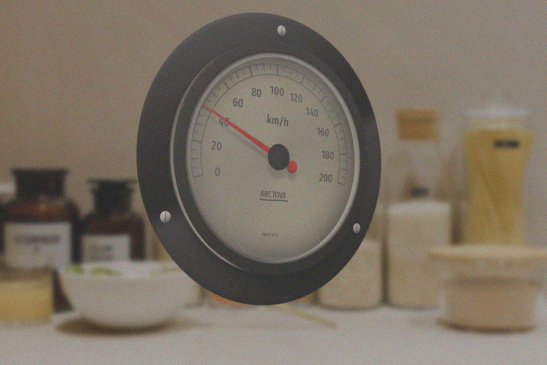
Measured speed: 40 km/h
